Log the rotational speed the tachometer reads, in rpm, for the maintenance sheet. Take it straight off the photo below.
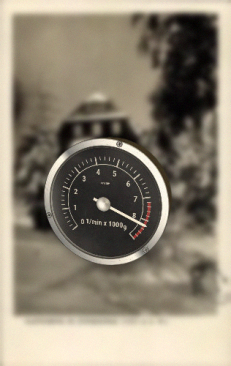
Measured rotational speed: 8200 rpm
